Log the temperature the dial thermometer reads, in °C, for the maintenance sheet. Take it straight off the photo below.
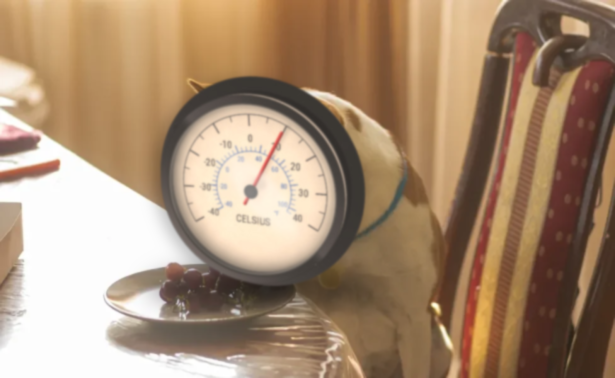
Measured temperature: 10 °C
